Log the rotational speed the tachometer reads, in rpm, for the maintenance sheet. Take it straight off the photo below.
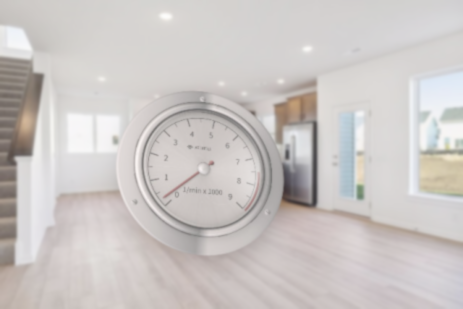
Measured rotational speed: 250 rpm
